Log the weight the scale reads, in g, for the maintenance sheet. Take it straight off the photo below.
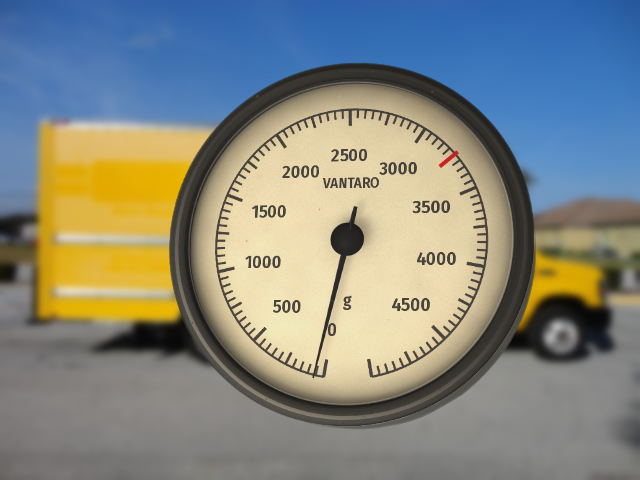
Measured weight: 50 g
